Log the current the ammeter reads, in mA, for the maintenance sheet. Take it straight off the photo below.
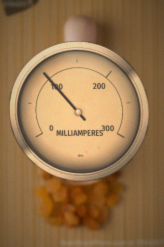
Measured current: 100 mA
